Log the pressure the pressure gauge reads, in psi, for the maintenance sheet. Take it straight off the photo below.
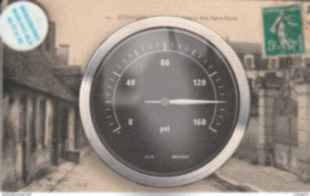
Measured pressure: 140 psi
